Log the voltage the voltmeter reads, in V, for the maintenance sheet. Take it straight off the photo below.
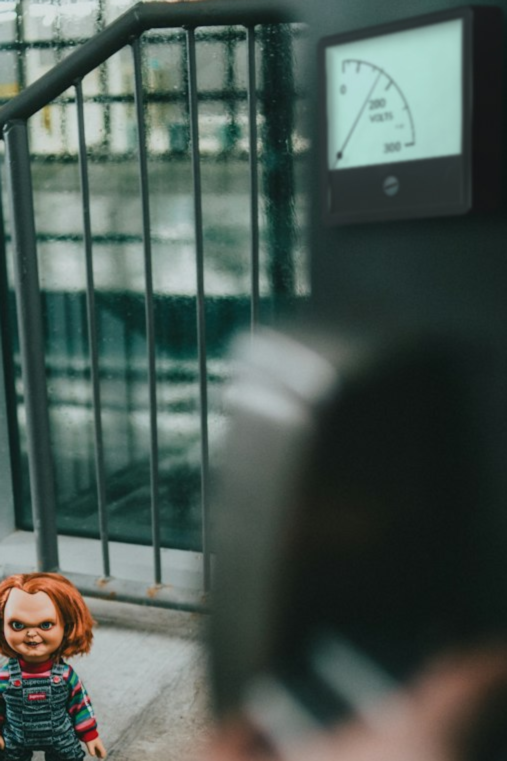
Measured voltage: 175 V
